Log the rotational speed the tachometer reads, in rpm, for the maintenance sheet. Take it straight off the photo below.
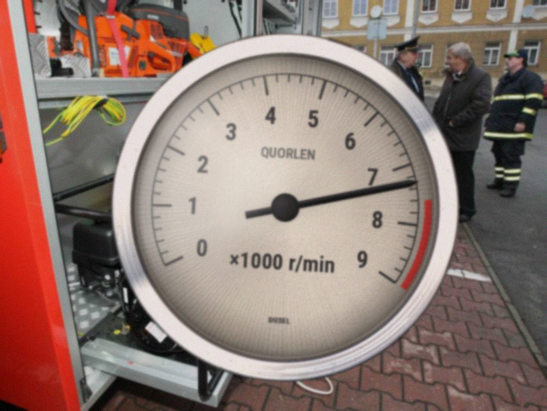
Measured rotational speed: 7300 rpm
